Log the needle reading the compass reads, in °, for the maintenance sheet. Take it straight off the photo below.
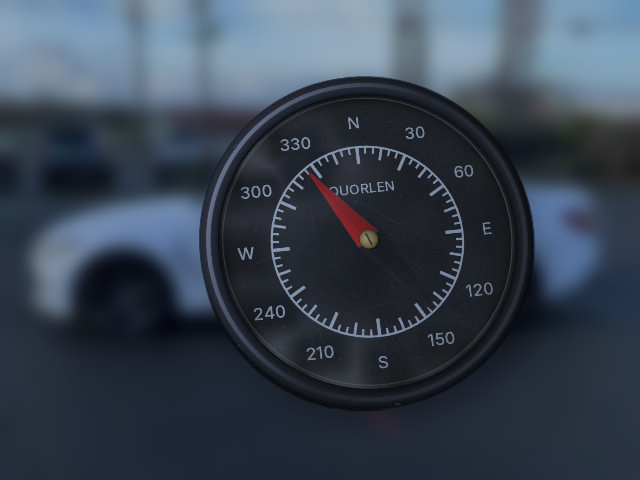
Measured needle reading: 325 °
